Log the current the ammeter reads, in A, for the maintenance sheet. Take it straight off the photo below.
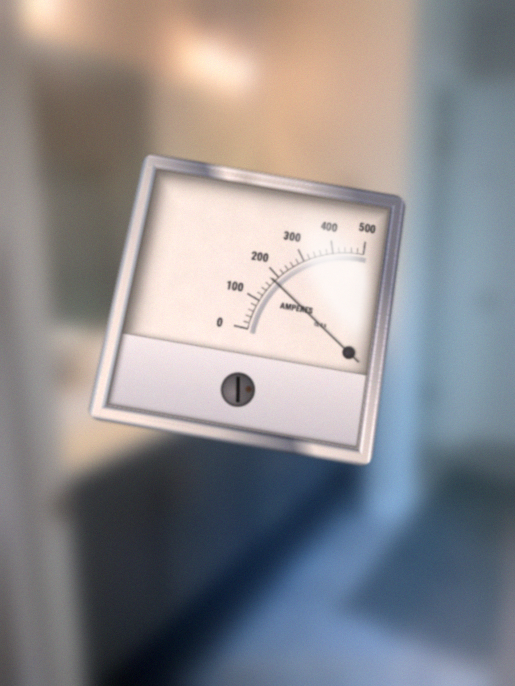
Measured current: 180 A
